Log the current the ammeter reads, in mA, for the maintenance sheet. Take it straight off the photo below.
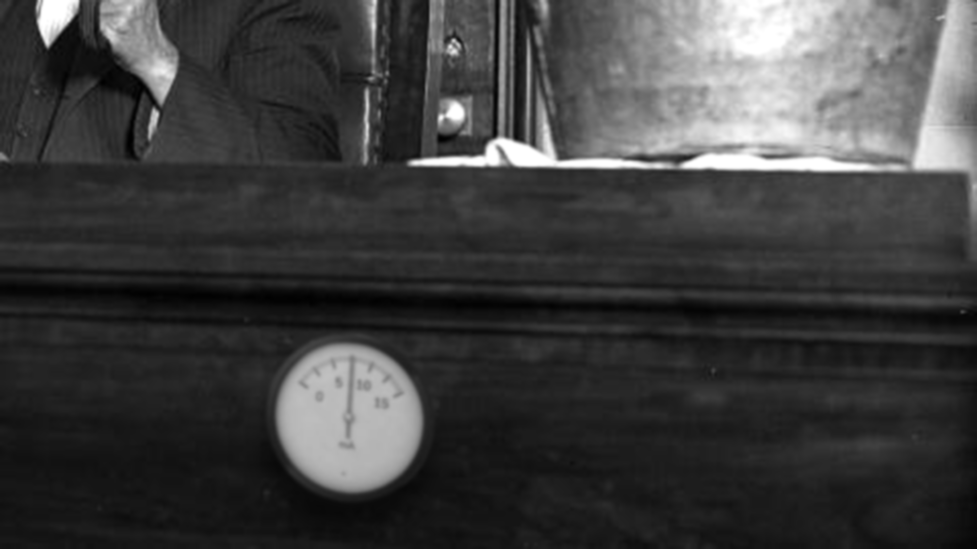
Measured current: 7.5 mA
